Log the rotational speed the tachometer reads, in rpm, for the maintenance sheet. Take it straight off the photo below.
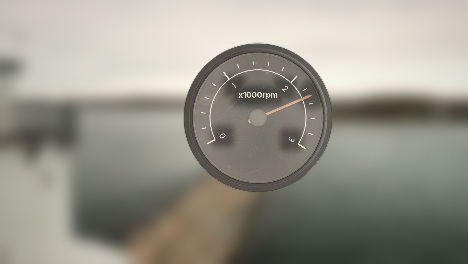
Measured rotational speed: 2300 rpm
